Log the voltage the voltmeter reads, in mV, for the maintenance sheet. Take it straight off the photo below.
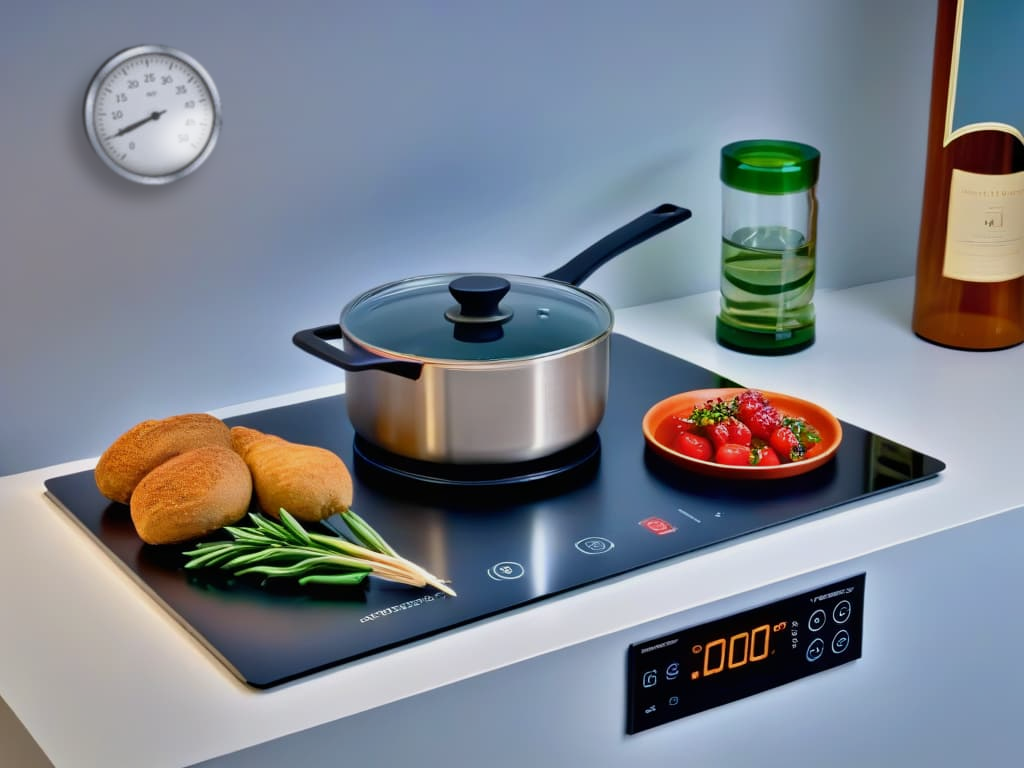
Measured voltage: 5 mV
